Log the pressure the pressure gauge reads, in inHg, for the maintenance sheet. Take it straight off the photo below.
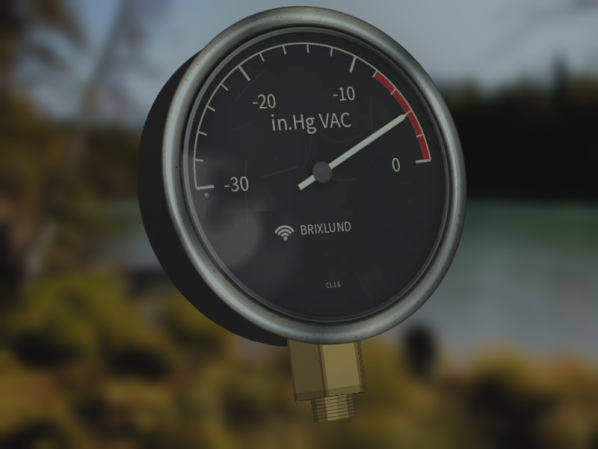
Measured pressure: -4 inHg
